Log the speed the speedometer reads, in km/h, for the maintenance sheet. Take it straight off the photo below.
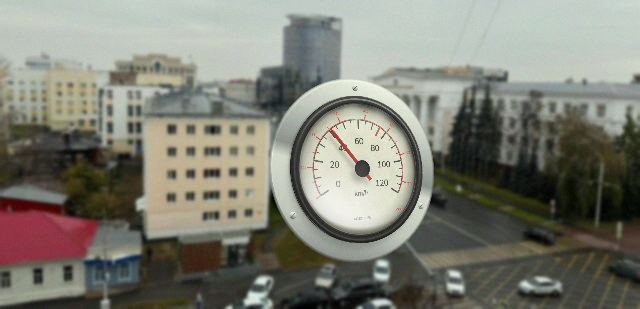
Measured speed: 40 km/h
